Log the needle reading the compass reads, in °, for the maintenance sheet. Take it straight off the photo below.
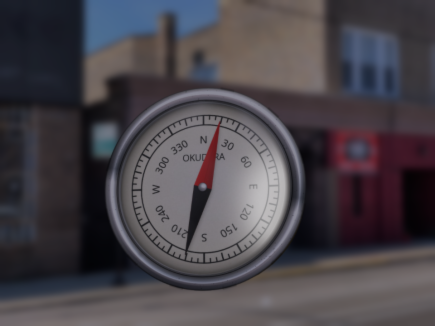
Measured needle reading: 15 °
